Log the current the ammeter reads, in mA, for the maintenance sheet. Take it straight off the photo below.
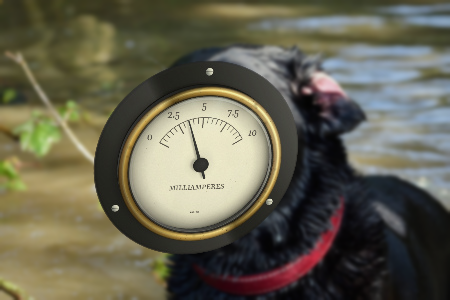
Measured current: 3.5 mA
